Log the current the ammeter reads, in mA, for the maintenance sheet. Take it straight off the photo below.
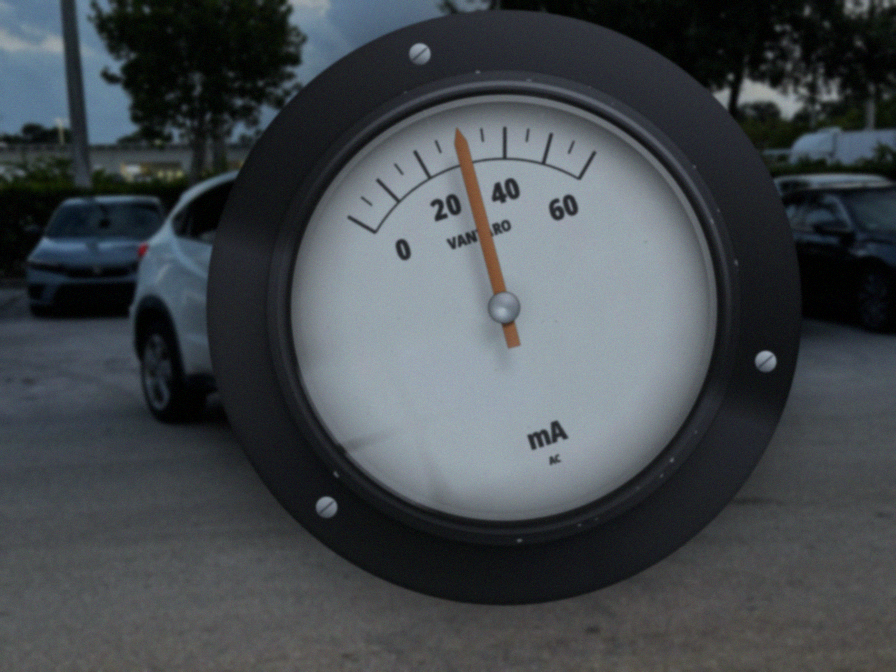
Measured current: 30 mA
